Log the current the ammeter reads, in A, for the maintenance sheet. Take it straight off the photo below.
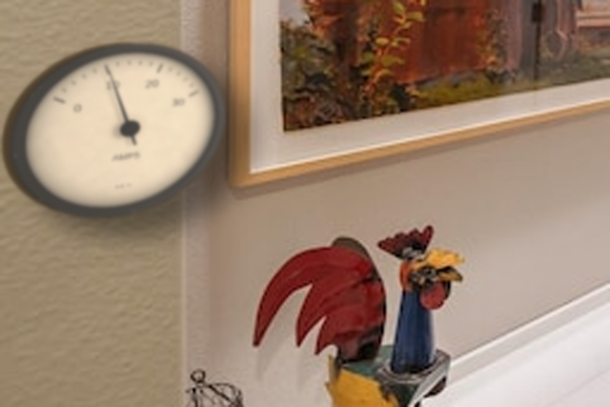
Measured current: 10 A
